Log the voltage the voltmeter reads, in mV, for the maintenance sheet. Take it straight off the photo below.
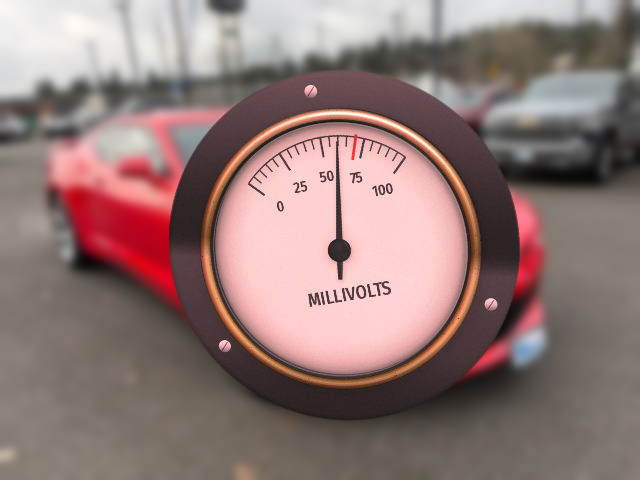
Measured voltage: 60 mV
